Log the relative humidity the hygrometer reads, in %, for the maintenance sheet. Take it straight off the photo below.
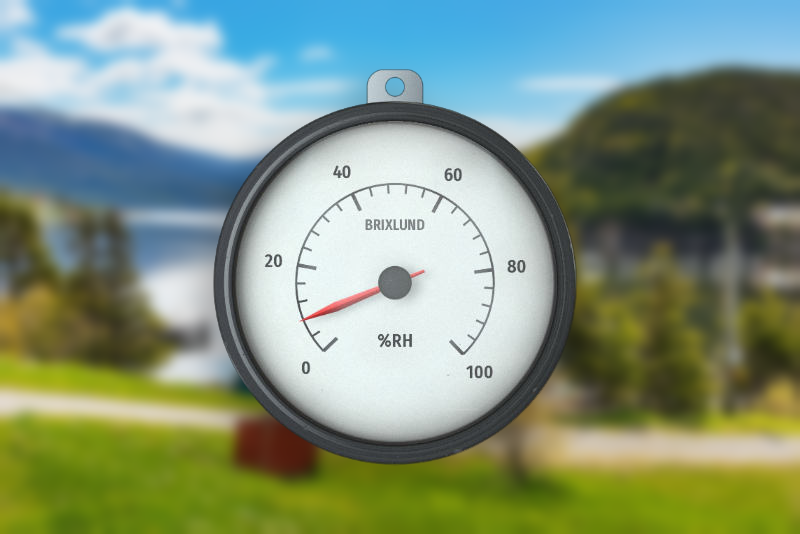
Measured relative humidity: 8 %
